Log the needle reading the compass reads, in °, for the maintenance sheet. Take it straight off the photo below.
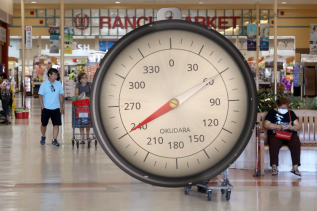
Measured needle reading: 240 °
